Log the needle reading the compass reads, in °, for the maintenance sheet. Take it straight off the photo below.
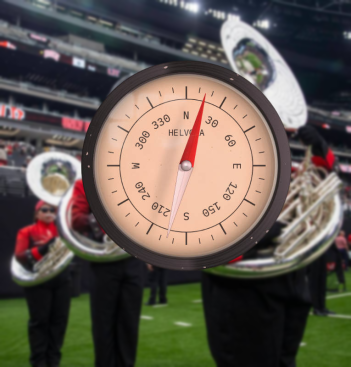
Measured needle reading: 15 °
